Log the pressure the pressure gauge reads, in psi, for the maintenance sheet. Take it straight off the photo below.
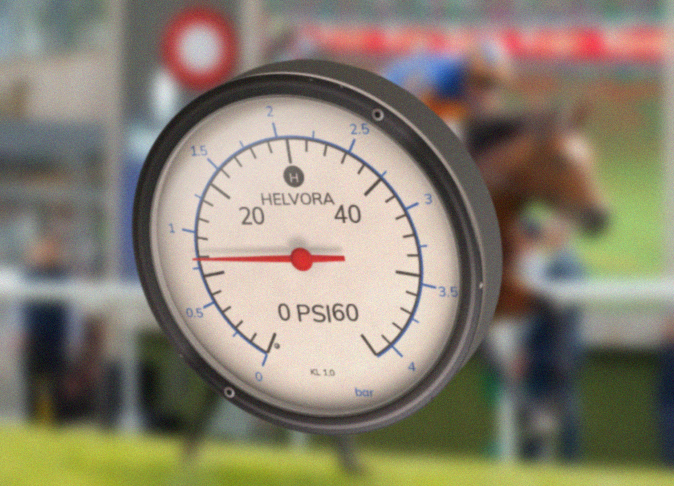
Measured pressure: 12 psi
